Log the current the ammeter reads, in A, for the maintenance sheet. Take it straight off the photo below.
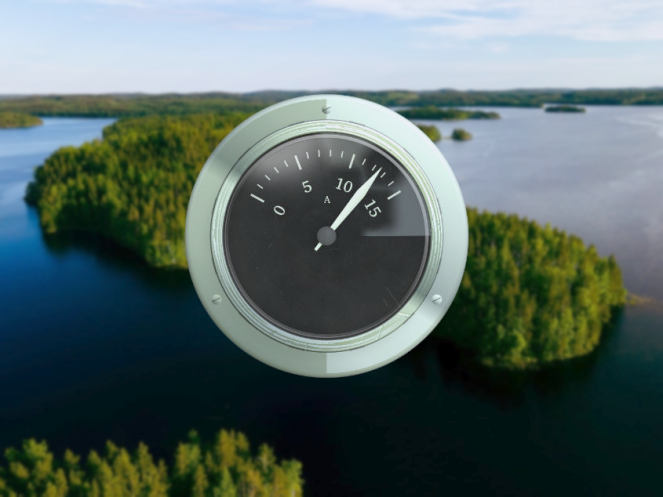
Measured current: 12.5 A
